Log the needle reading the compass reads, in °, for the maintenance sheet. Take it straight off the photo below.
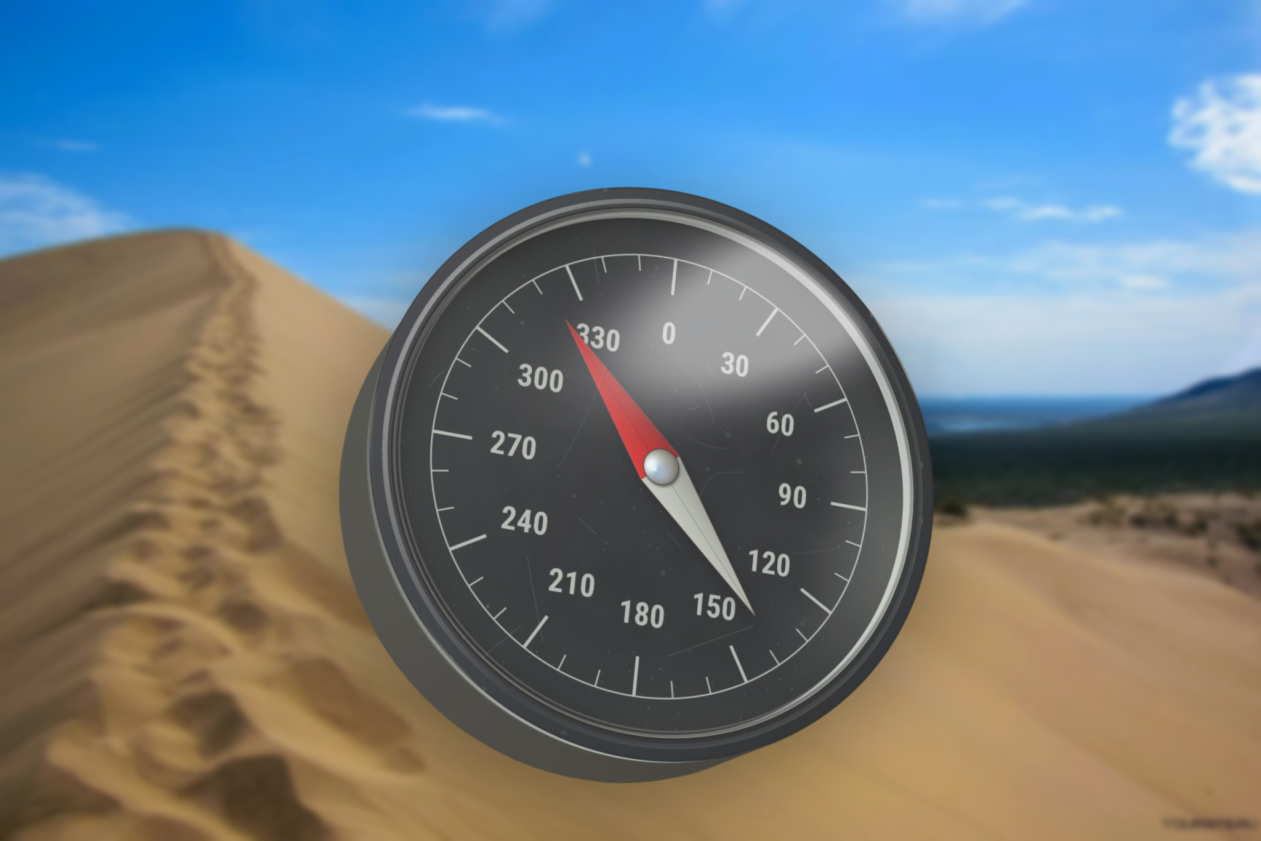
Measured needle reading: 320 °
